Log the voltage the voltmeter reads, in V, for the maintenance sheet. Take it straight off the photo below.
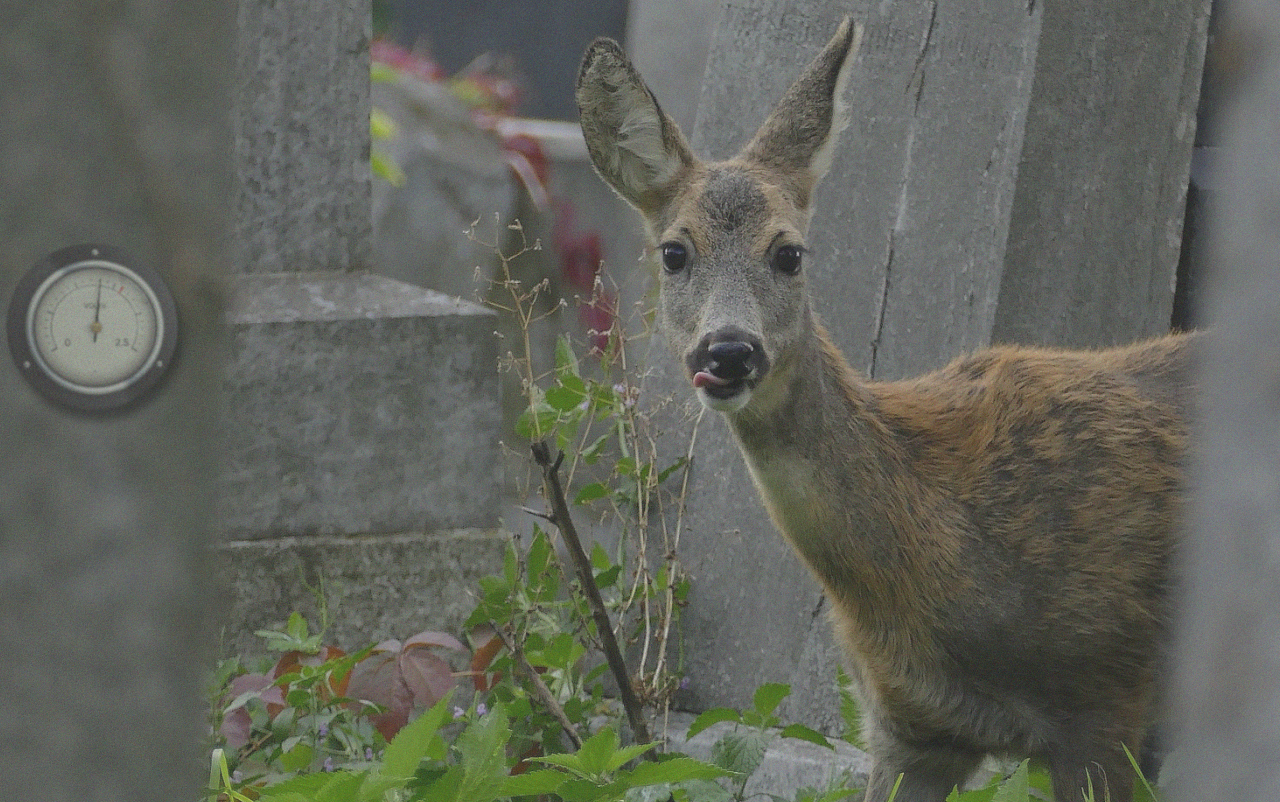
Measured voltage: 1.3 V
